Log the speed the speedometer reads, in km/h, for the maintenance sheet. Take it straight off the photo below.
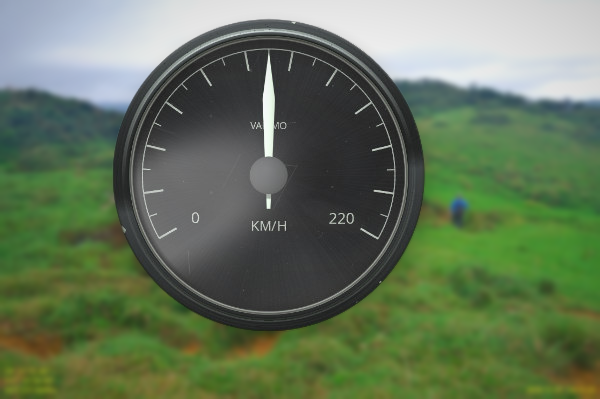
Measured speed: 110 km/h
